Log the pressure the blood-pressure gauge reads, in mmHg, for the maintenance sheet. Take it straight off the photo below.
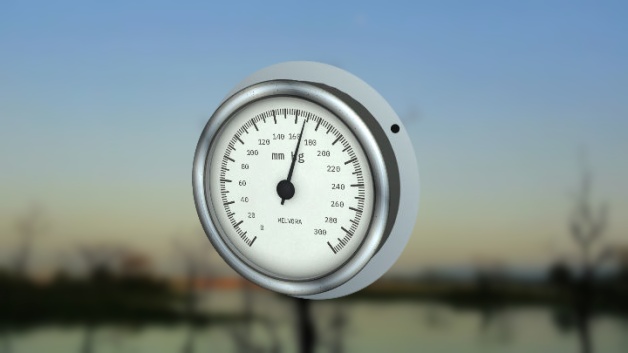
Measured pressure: 170 mmHg
